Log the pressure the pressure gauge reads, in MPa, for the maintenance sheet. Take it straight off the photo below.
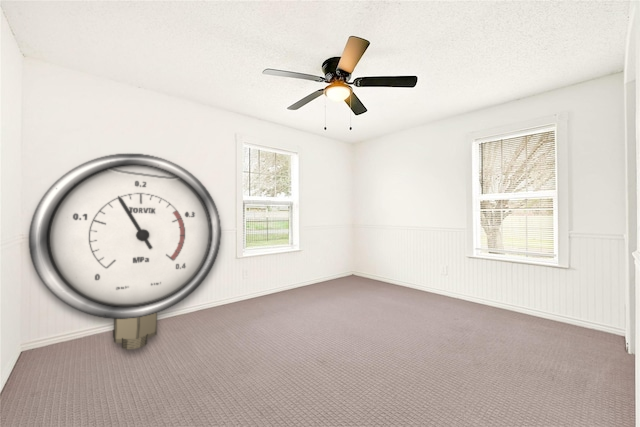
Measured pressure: 0.16 MPa
